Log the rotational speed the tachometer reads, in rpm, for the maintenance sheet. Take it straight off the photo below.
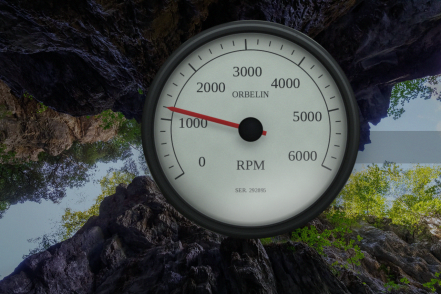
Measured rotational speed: 1200 rpm
